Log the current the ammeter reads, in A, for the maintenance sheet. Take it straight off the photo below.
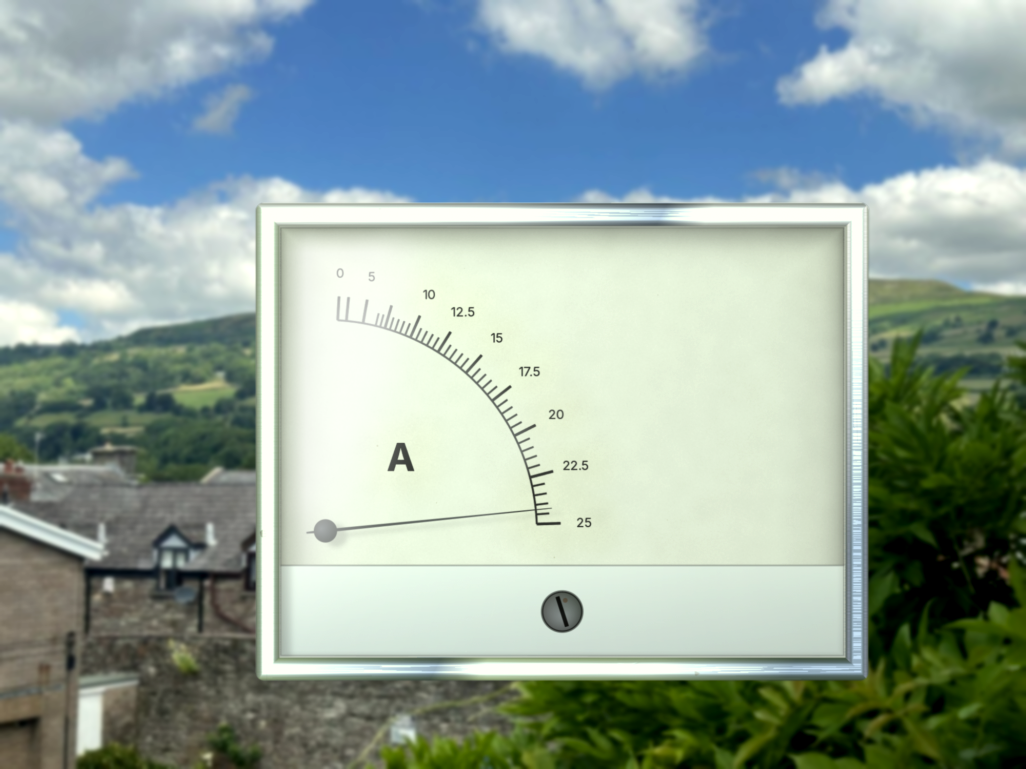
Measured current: 24.25 A
